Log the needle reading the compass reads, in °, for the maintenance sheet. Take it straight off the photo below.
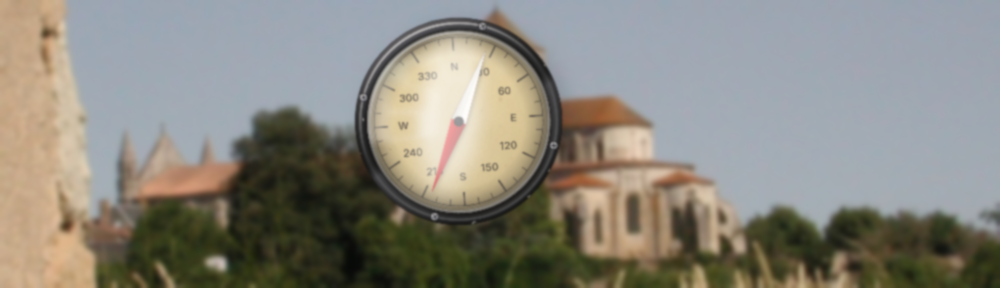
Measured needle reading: 205 °
